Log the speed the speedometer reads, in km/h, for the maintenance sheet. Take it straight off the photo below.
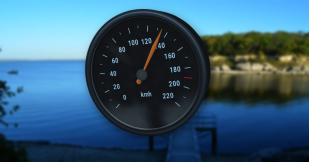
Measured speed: 135 km/h
